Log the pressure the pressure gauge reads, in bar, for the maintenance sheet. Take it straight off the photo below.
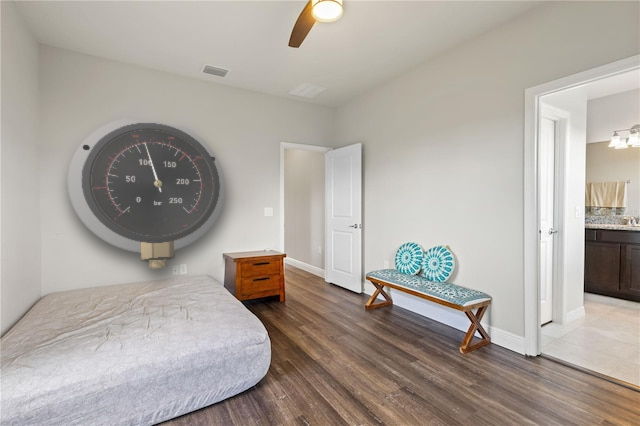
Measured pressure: 110 bar
